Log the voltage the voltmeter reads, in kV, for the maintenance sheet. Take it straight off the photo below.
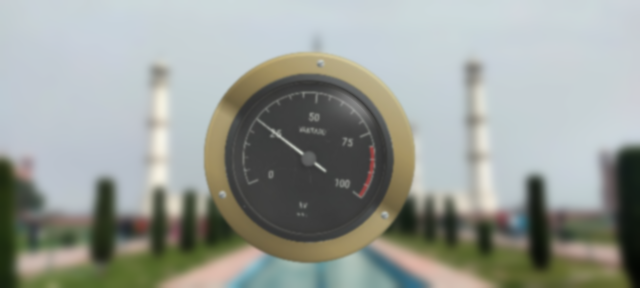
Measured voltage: 25 kV
